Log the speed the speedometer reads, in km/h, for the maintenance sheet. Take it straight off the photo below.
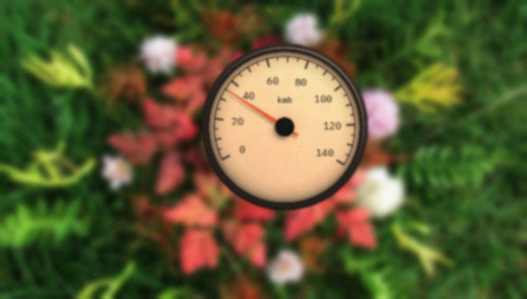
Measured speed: 35 km/h
